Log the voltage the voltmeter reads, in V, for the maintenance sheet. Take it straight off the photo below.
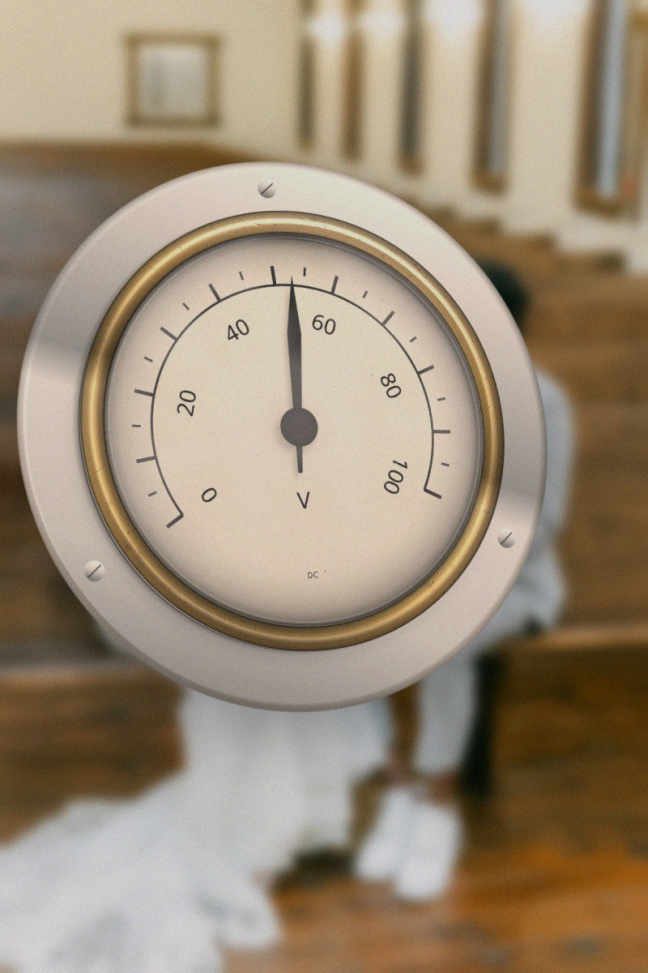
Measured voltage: 52.5 V
